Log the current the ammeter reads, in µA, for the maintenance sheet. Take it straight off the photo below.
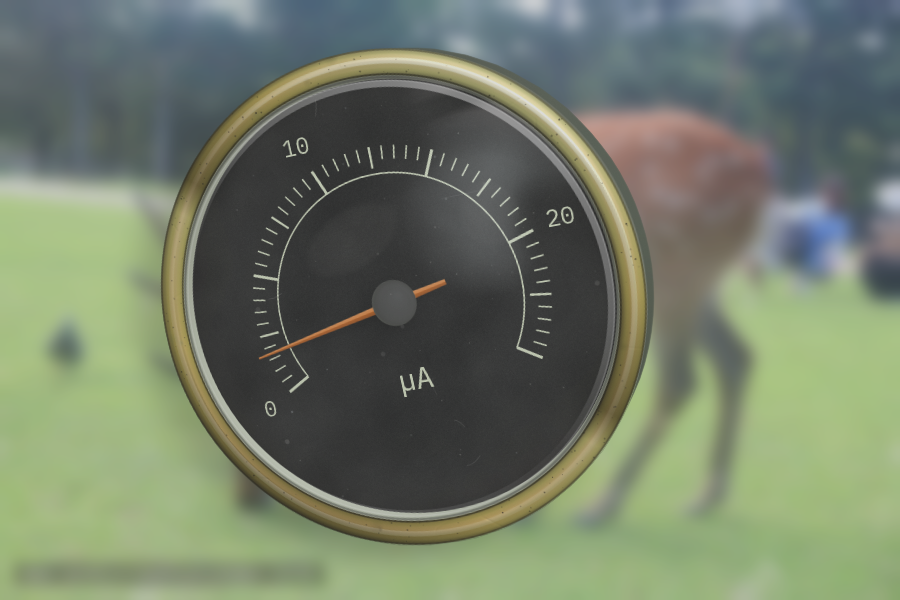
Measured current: 1.75 µA
